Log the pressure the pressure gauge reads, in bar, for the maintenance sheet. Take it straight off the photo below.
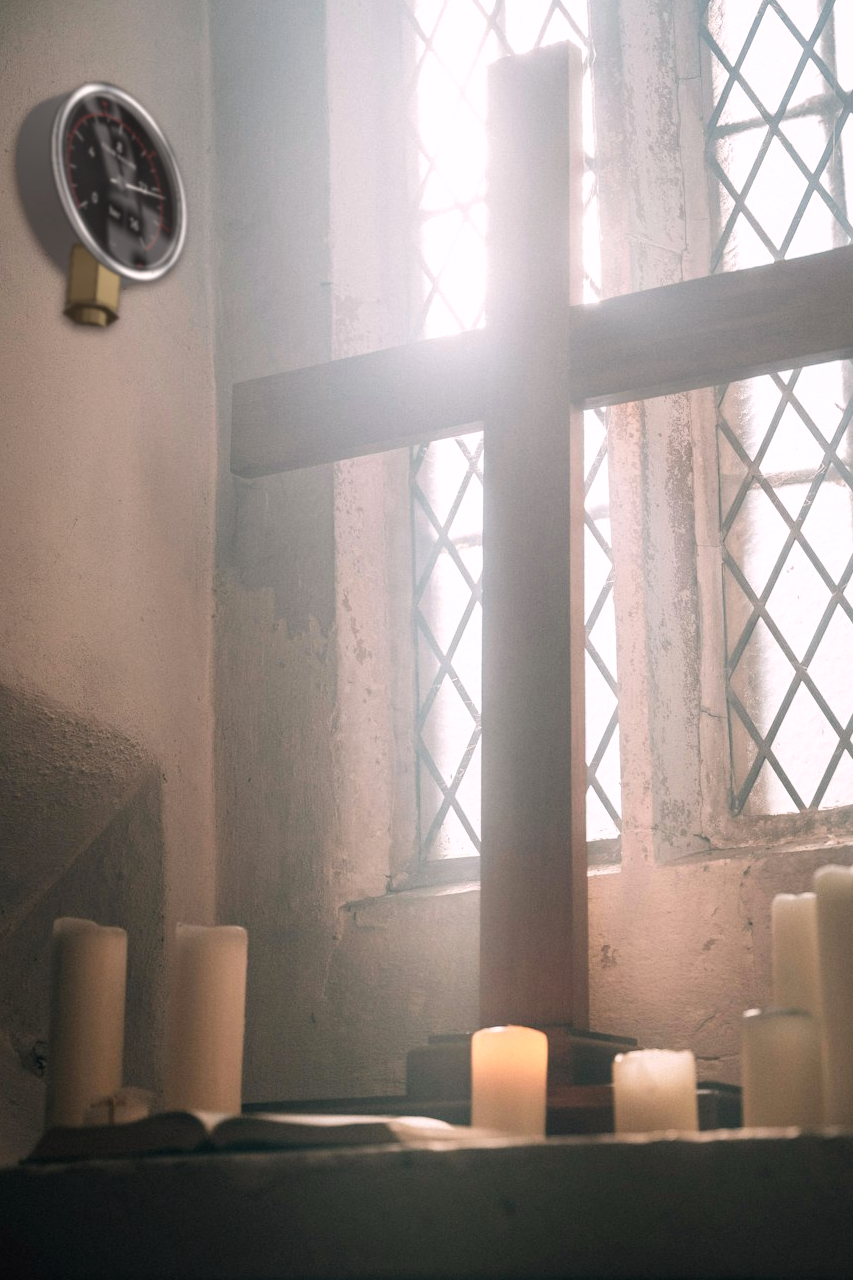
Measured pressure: 12.5 bar
